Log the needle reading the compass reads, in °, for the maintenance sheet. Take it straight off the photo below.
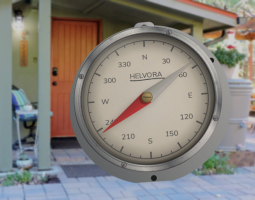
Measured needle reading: 235 °
